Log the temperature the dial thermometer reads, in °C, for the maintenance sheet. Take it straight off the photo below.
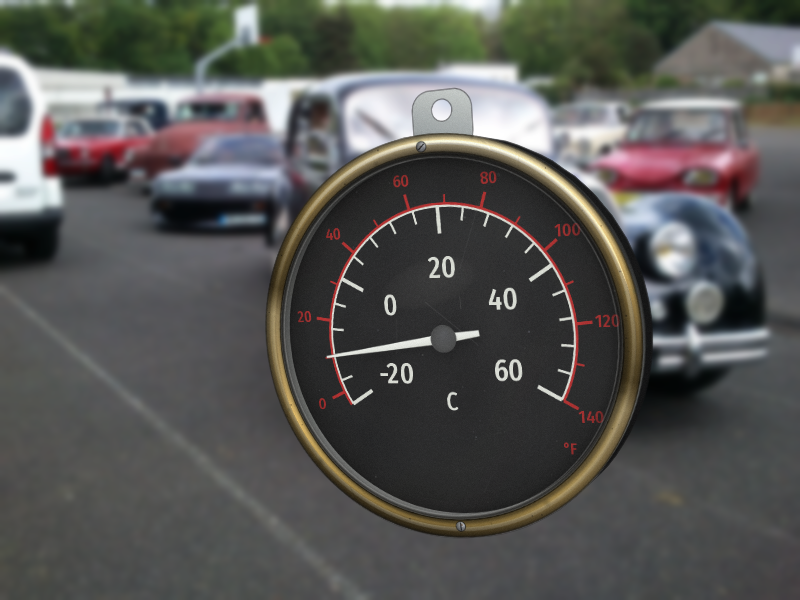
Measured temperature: -12 °C
